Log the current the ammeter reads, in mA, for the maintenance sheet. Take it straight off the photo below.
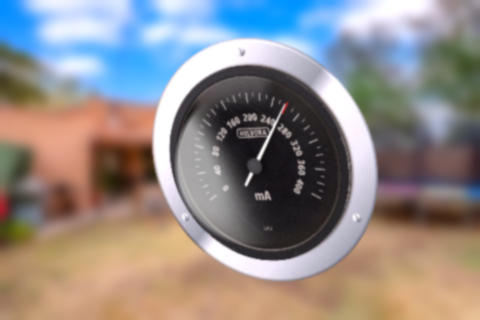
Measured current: 260 mA
